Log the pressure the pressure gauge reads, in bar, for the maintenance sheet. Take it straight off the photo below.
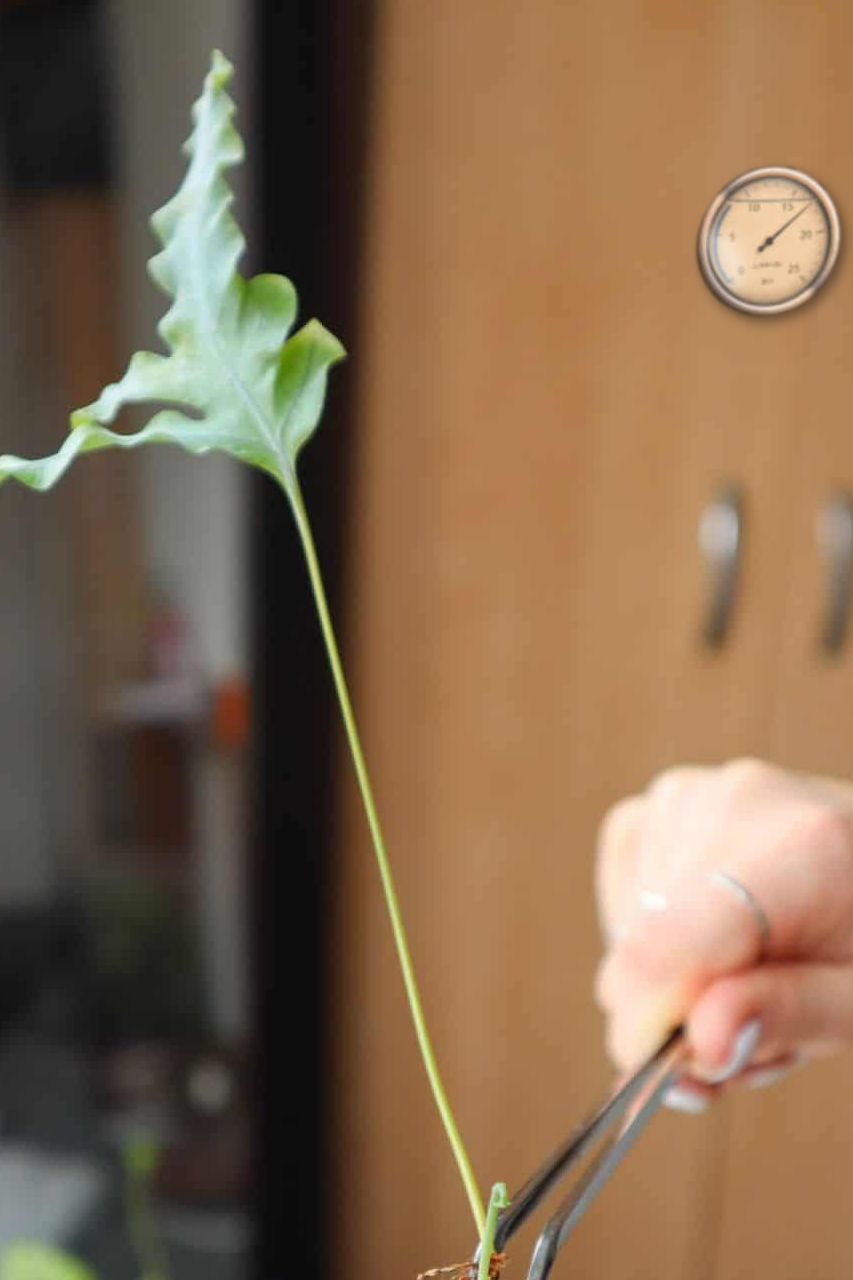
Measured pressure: 17 bar
